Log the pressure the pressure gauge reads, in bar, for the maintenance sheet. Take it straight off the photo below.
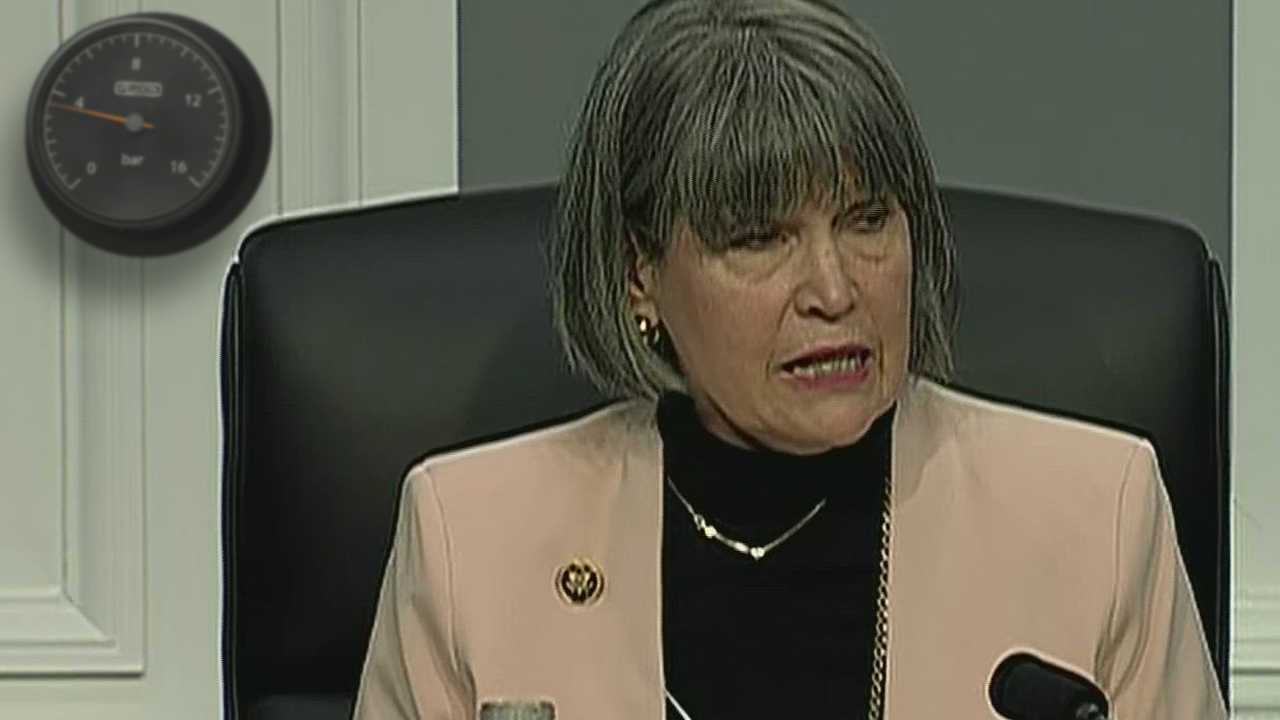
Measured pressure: 3.5 bar
